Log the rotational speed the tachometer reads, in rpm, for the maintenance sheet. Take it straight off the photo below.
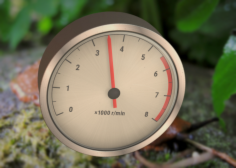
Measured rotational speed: 3500 rpm
